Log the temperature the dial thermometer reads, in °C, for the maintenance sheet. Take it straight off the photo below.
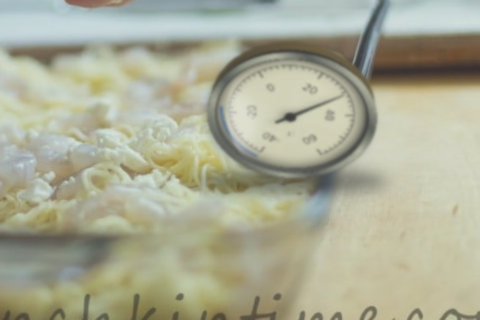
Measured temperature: 30 °C
